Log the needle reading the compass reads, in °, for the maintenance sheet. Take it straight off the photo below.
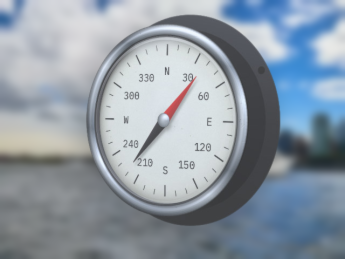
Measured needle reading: 40 °
